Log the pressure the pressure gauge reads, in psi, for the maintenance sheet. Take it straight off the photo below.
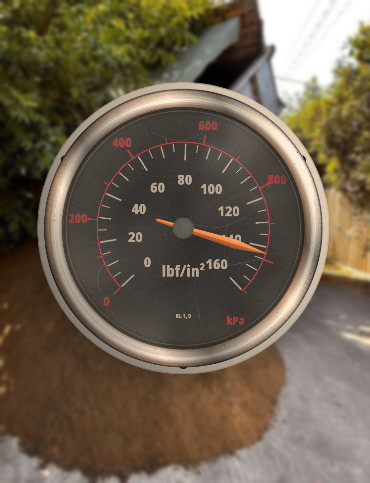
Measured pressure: 142.5 psi
